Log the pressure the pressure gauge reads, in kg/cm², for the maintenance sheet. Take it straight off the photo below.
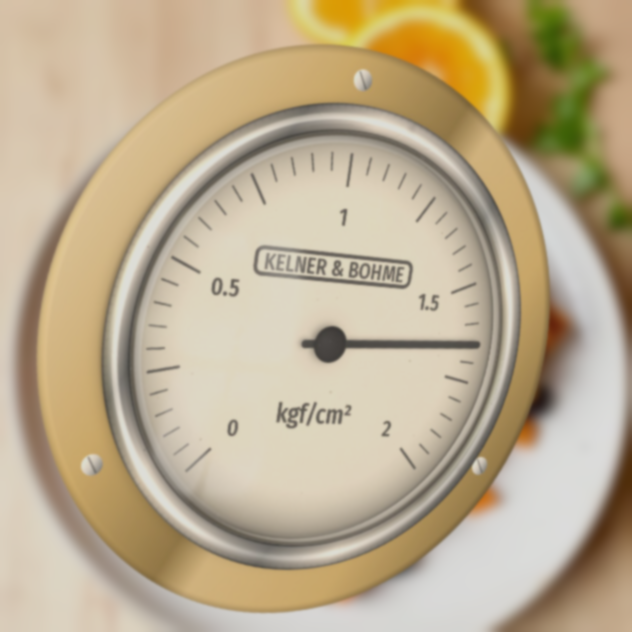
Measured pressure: 1.65 kg/cm²
